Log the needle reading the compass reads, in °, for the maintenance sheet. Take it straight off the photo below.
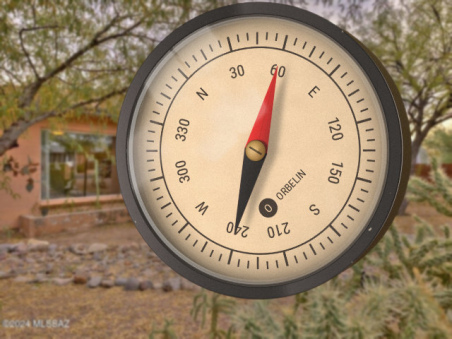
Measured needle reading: 60 °
